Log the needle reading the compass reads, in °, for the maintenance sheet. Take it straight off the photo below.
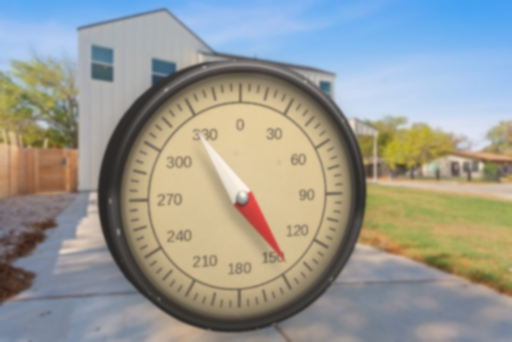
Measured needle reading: 145 °
